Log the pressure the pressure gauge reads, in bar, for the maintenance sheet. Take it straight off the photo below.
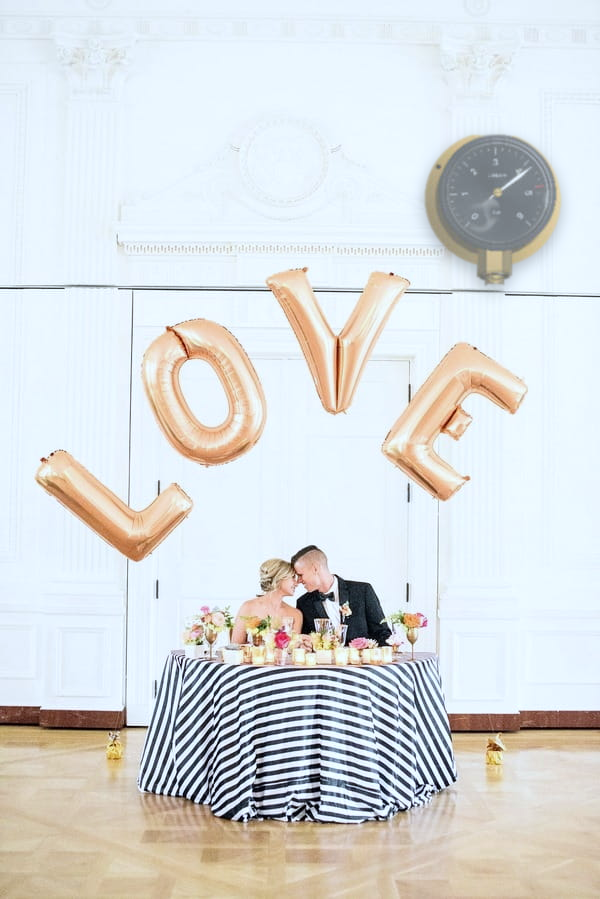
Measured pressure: 4.2 bar
